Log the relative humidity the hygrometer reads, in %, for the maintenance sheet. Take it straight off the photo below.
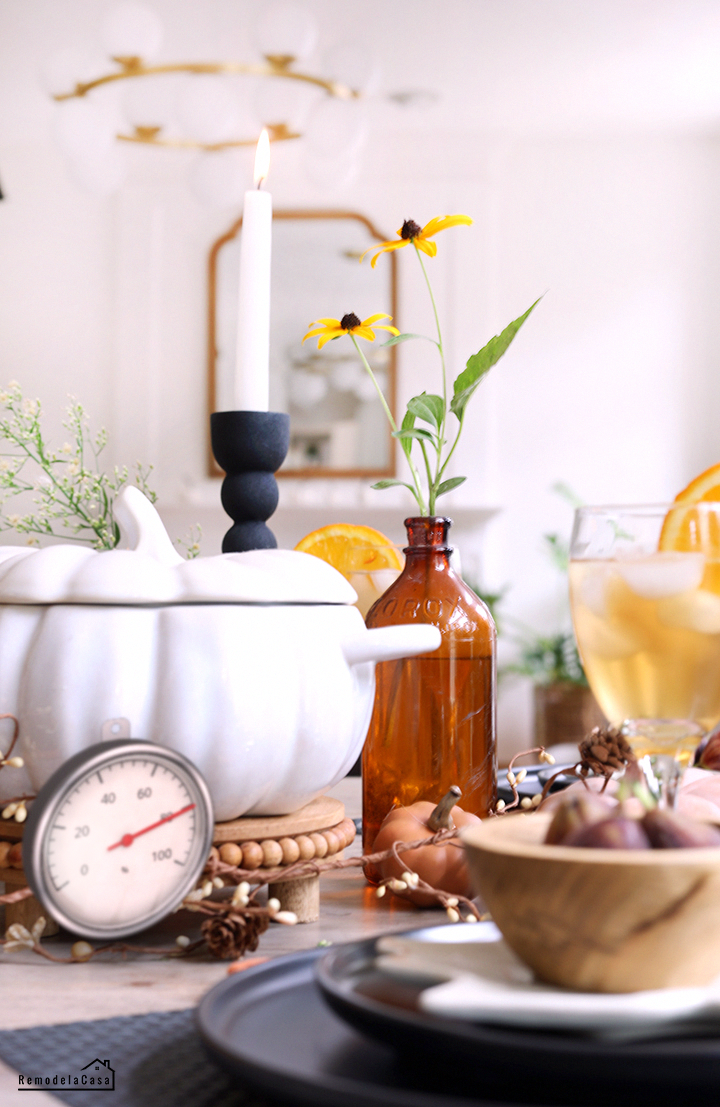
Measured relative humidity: 80 %
